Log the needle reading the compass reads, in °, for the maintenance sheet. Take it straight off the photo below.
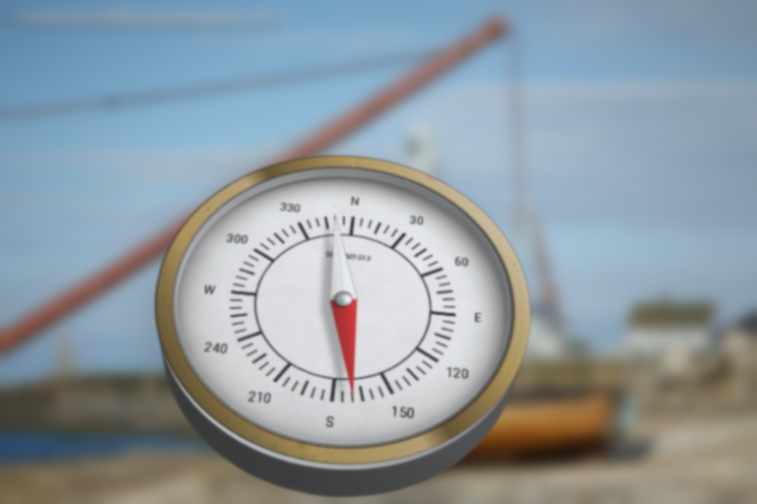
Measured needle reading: 170 °
